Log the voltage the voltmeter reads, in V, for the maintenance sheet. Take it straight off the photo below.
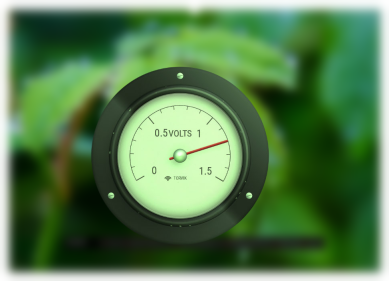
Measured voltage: 1.2 V
